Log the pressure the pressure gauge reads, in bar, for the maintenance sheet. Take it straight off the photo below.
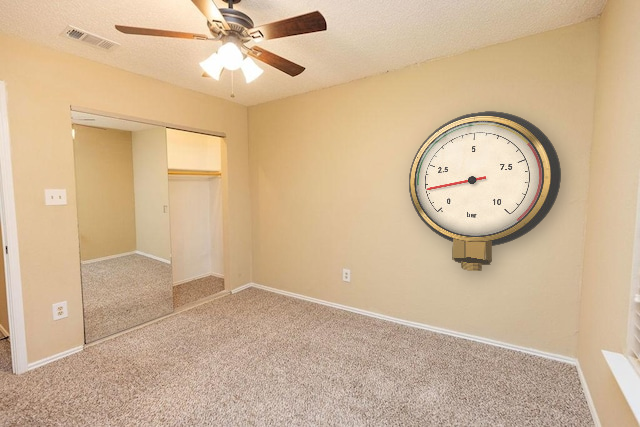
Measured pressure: 1.25 bar
